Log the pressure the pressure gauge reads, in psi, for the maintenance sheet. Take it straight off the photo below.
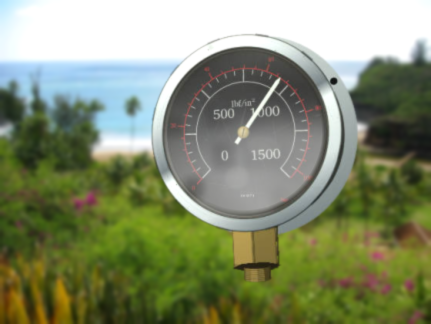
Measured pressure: 950 psi
